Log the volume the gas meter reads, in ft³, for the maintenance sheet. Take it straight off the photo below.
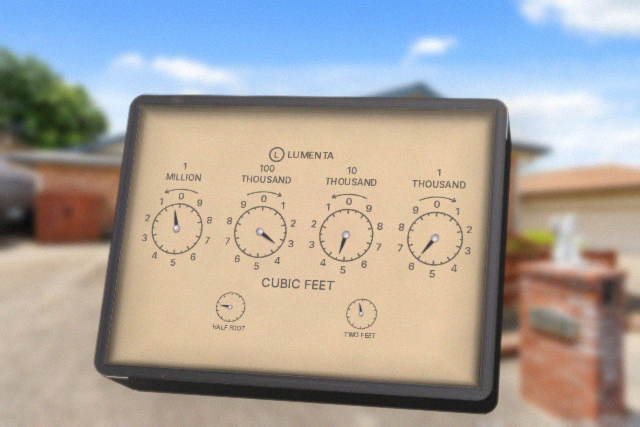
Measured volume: 34600 ft³
